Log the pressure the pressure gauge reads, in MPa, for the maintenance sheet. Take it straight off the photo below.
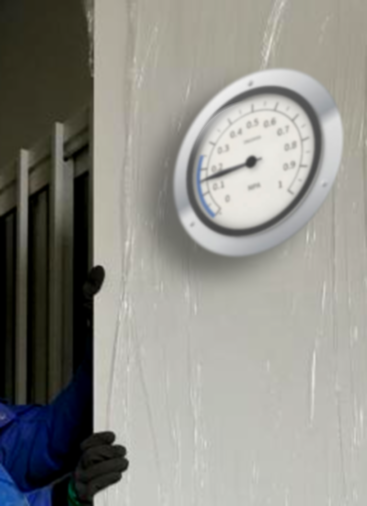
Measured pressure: 0.15 MPa
